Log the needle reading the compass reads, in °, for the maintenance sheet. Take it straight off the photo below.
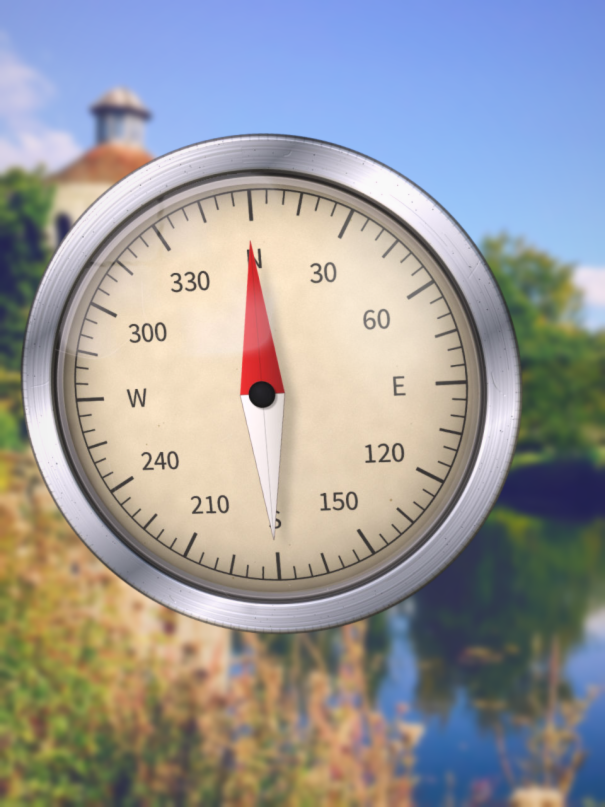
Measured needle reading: 0 °
